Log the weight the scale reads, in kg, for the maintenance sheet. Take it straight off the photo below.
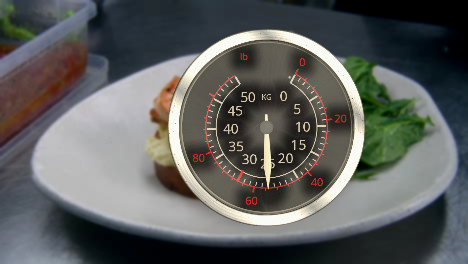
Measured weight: 25 kg
